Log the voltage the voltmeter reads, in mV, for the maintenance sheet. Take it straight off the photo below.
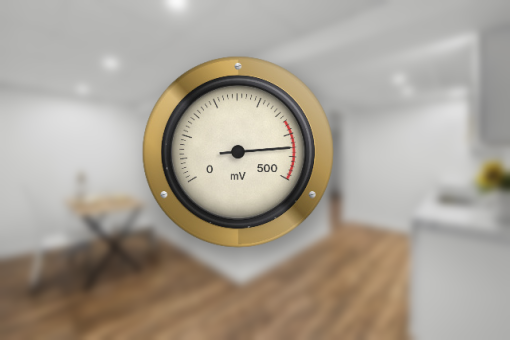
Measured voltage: 430 mV
